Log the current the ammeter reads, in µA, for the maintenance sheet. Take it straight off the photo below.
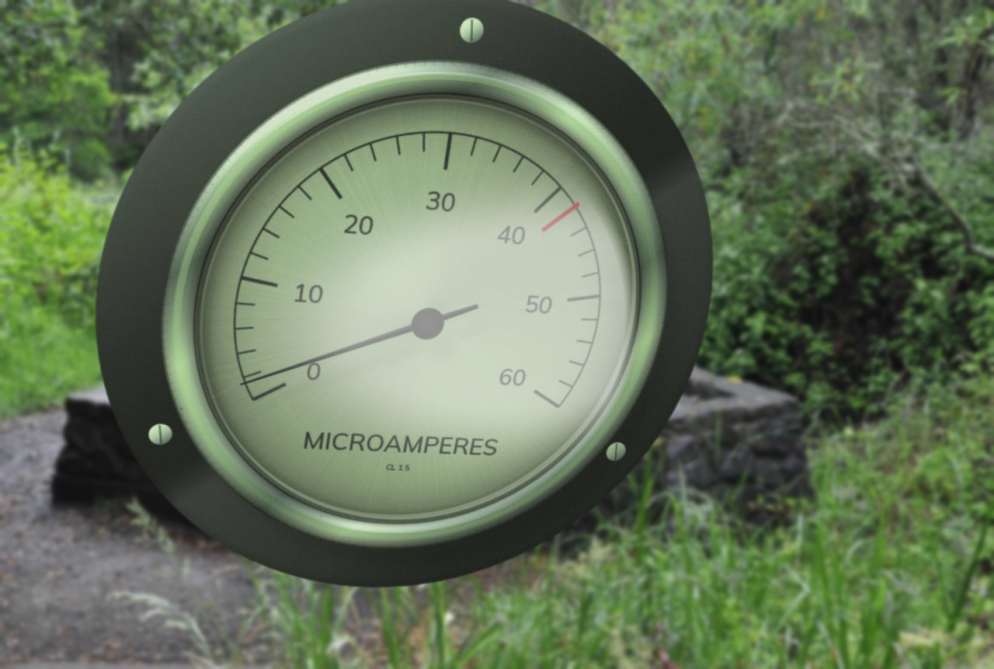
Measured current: 2 µA
